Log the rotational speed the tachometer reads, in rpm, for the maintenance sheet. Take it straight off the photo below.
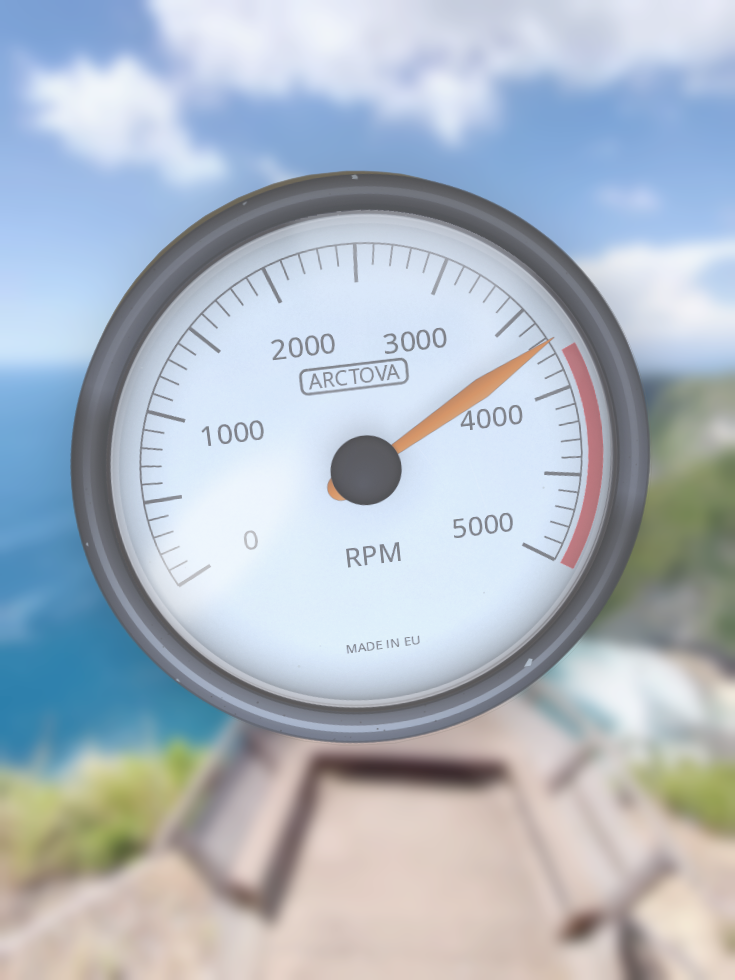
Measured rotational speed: 3700 rpm
